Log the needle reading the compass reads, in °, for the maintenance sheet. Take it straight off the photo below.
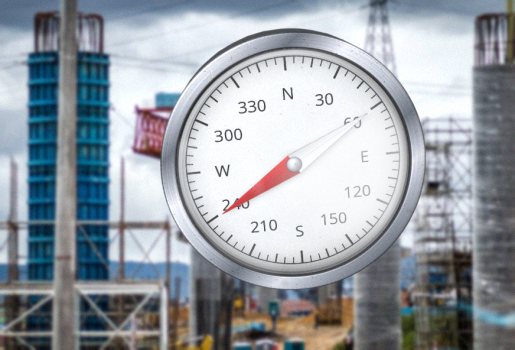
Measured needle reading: 240 °
